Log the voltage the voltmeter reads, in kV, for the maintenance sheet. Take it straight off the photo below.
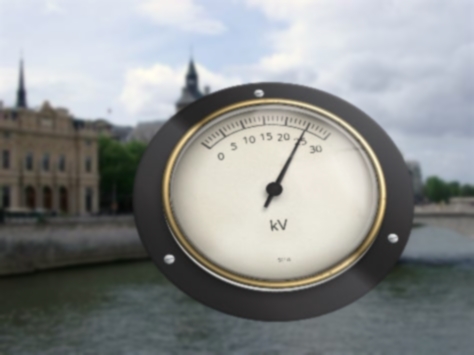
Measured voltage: 25 kV
